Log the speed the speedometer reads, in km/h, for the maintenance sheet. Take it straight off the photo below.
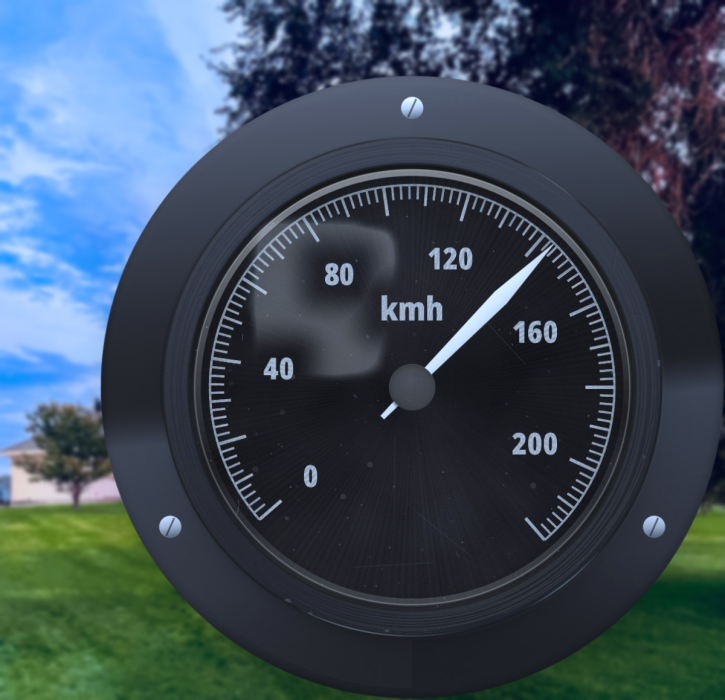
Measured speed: 143 km/h
